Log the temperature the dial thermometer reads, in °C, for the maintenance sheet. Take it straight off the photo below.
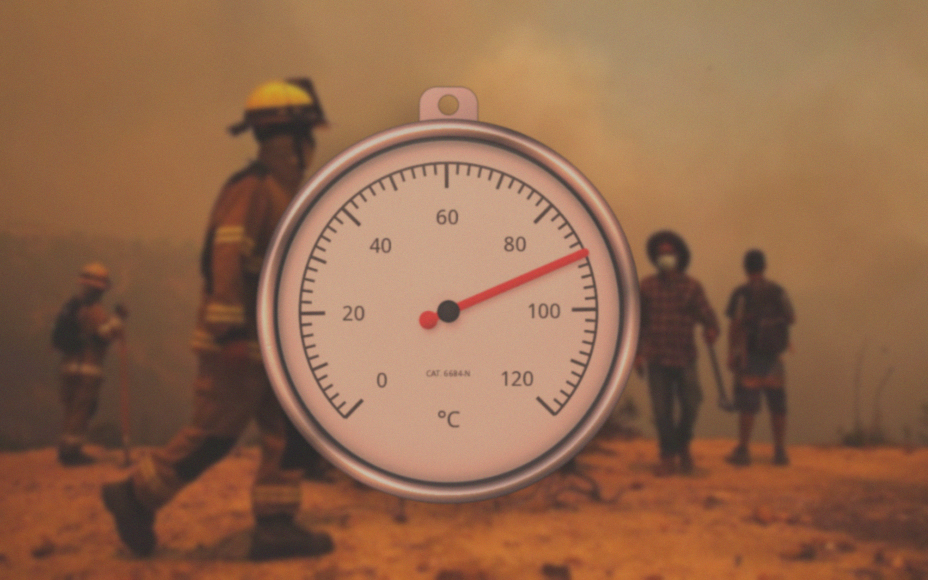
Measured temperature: 90 °C
